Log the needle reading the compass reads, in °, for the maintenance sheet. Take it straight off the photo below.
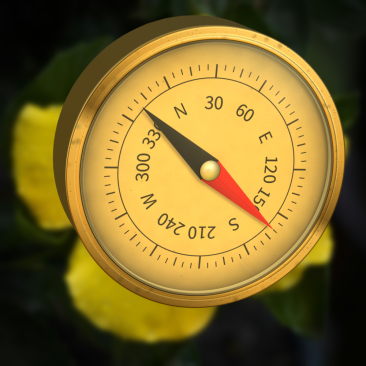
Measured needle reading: 160 °
